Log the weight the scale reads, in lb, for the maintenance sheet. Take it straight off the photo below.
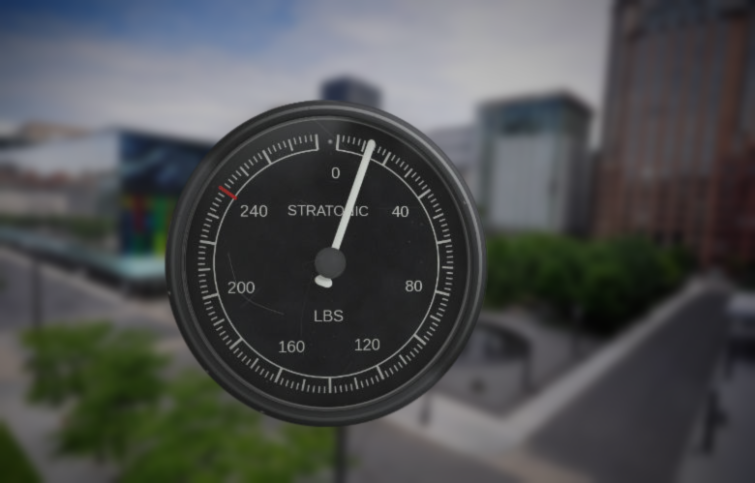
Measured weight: 12 lb
